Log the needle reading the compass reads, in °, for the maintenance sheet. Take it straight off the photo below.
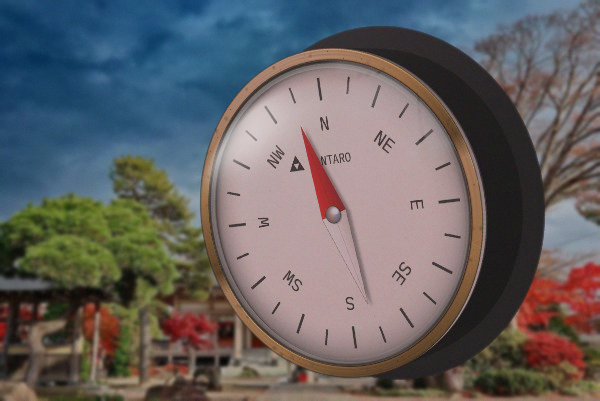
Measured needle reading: 345 °
